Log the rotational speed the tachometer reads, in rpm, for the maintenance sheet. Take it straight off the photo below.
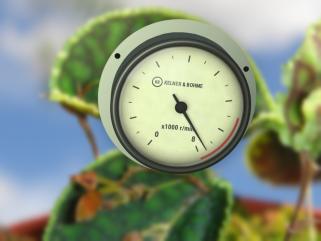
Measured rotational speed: 7750 rpm
